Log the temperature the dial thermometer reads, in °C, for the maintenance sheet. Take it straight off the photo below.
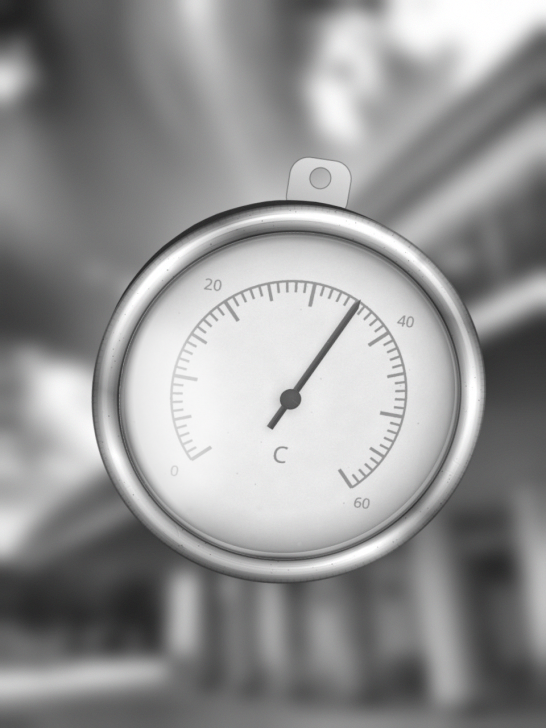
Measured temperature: 35 °C
